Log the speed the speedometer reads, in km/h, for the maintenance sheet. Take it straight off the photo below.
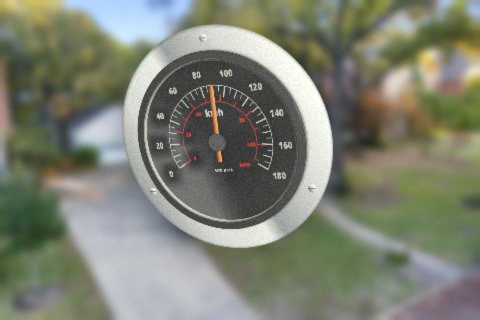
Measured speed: 90 km/h
